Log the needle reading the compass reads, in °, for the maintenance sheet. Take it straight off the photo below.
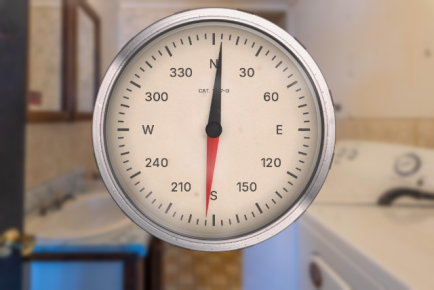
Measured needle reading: 185 °
